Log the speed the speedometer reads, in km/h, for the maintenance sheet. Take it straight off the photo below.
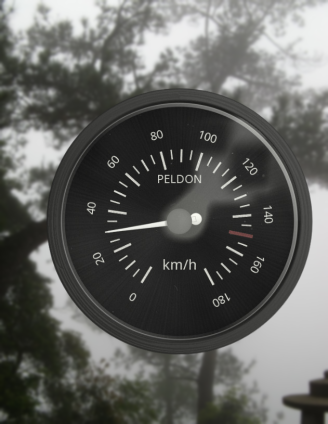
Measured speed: 30 km/h
